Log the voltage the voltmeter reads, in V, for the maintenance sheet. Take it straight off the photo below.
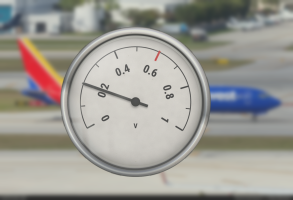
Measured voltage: 0.2 V
